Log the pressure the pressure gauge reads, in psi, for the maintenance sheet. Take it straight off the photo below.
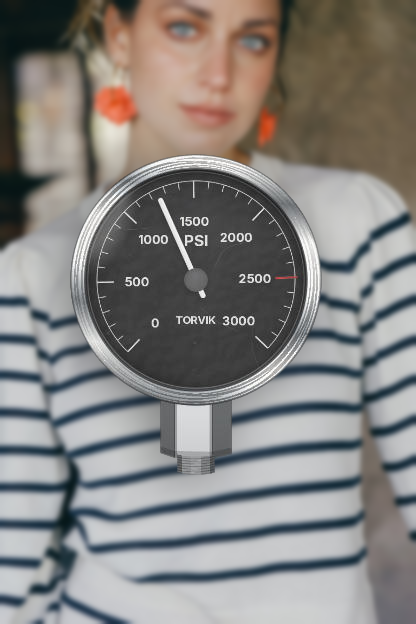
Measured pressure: 1250 psi
